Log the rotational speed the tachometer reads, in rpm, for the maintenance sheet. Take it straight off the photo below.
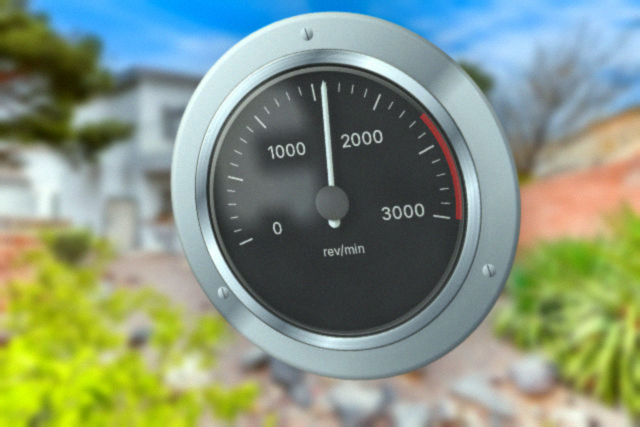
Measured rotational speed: 1600 rpm
